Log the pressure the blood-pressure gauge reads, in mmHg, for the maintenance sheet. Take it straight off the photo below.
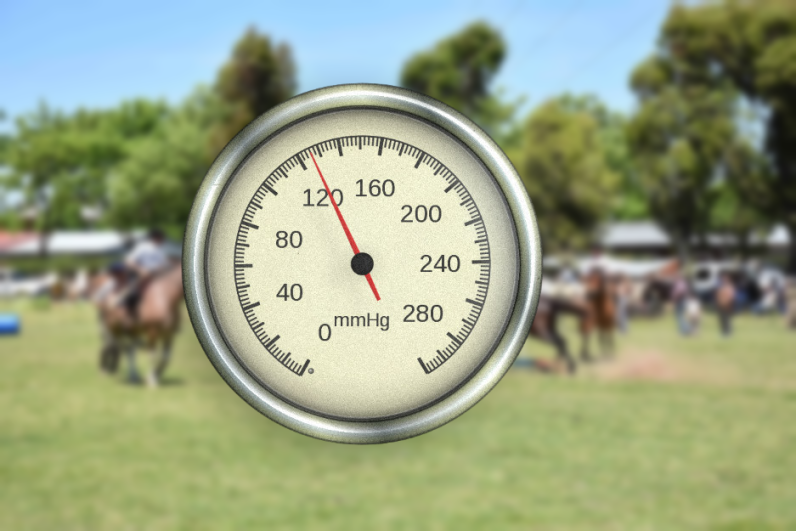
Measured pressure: 126 mmHg
